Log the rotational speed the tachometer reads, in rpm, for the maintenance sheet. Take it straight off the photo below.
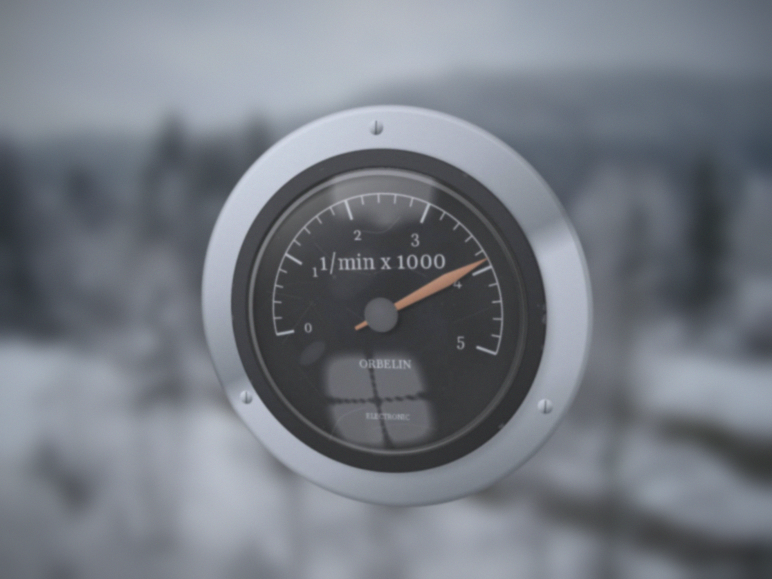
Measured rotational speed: 3900 rpm
